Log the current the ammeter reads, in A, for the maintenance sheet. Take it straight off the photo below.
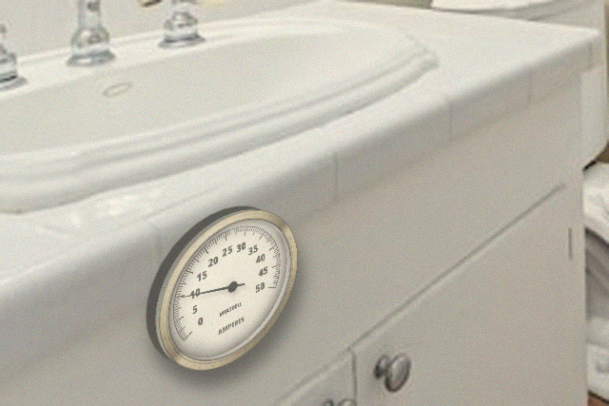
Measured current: 10 A
